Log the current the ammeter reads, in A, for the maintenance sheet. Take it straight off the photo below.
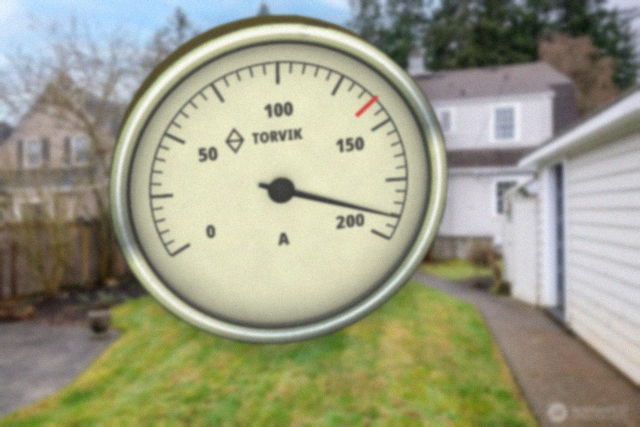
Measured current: 190 A
